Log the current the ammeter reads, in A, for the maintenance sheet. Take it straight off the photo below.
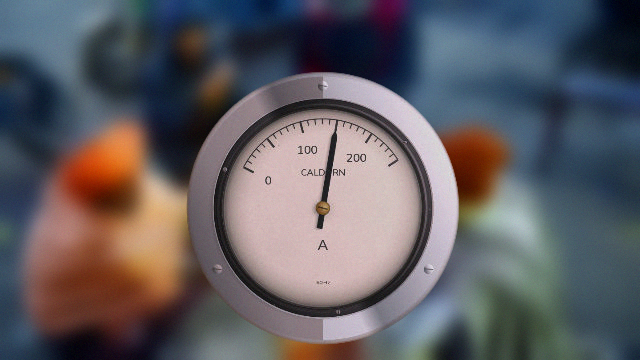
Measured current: 150 A
